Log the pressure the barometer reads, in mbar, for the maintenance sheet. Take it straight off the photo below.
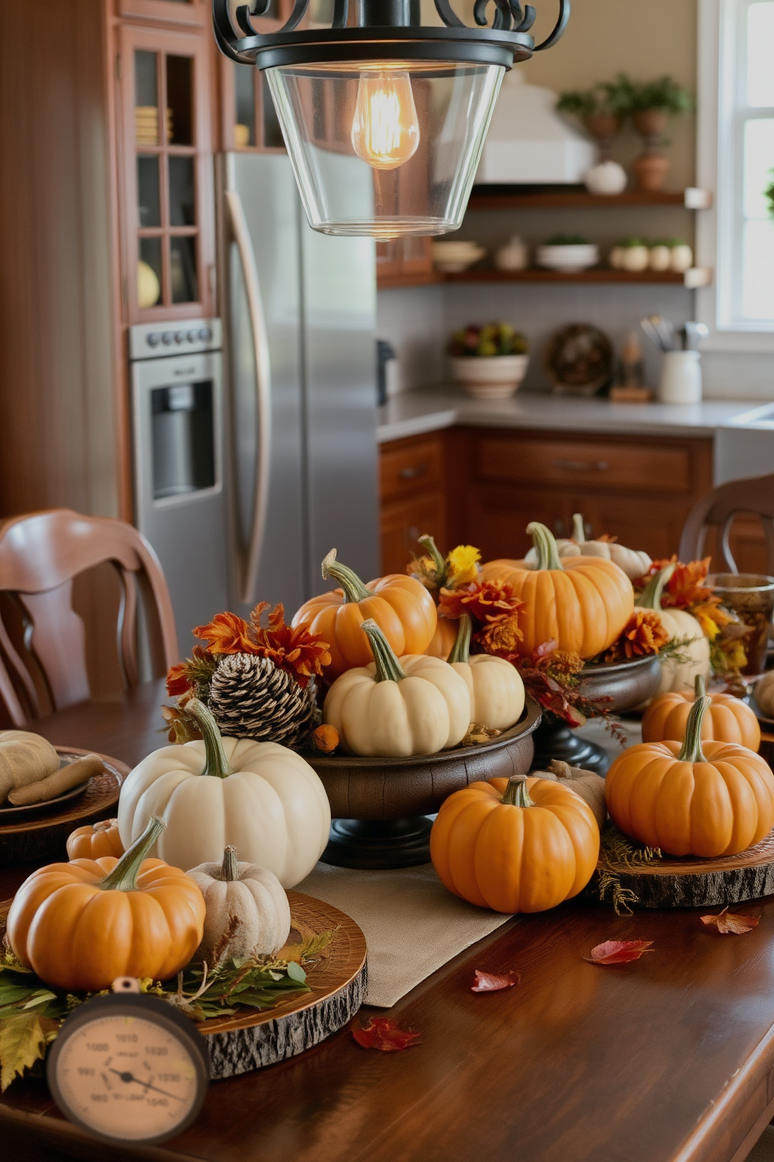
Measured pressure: 1035 mbar
